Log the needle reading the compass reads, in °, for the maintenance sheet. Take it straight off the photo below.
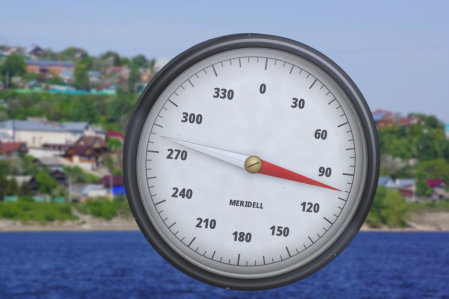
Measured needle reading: 100 °
